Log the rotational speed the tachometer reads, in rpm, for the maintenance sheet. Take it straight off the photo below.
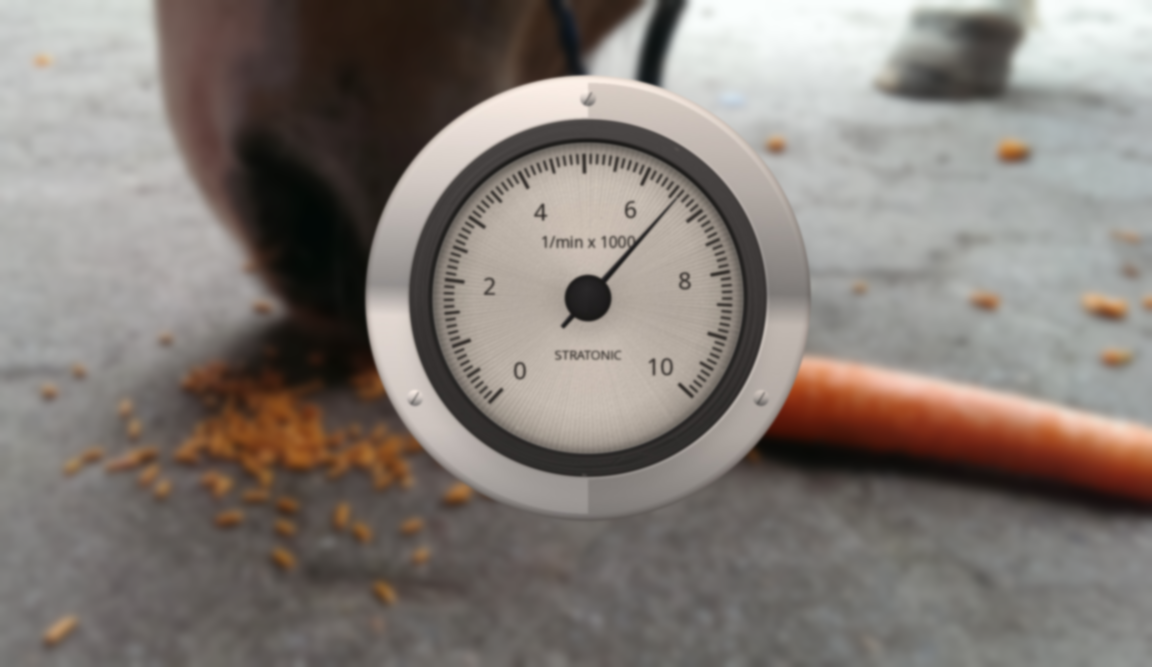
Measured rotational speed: 6600 rpm
